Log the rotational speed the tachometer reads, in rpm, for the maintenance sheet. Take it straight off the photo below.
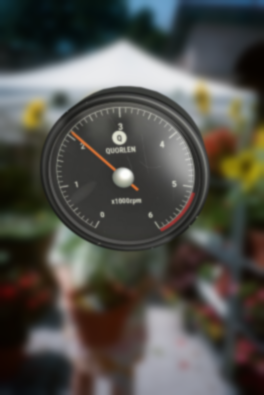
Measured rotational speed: 2100 rpm
